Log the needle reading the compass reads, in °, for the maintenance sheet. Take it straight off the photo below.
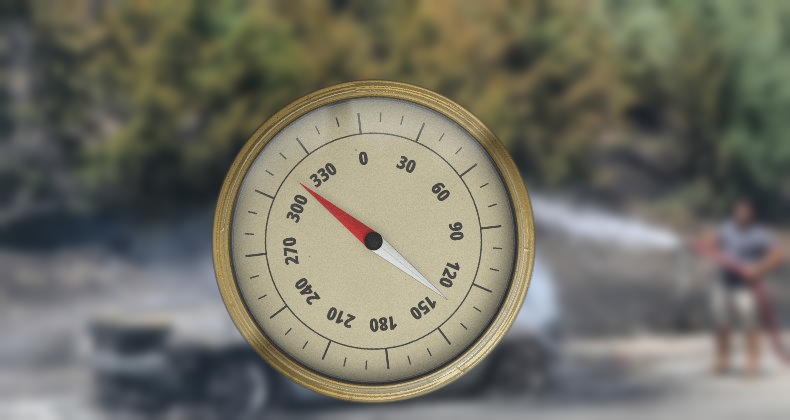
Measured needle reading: 315 °
